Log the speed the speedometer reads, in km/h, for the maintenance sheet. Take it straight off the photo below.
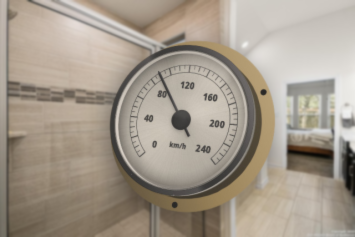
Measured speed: 90 km/h
